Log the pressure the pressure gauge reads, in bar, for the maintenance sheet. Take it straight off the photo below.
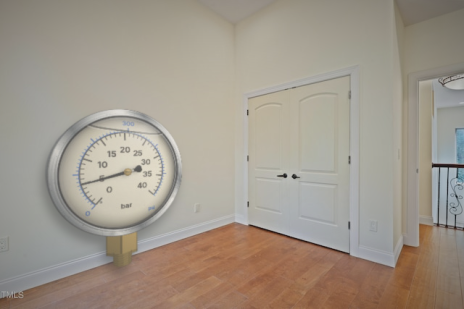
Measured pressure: 5 bar
